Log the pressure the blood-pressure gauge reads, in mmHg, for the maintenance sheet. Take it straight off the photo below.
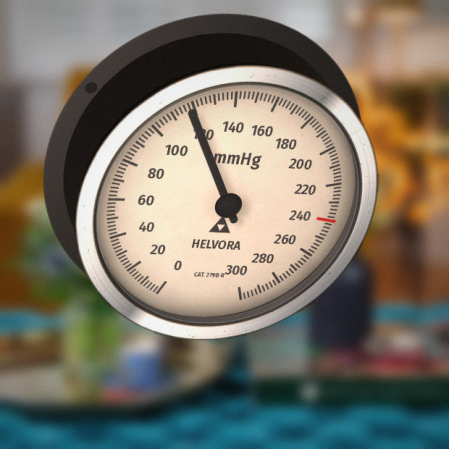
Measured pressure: 118 mmHg
